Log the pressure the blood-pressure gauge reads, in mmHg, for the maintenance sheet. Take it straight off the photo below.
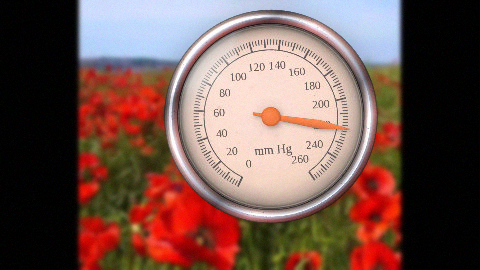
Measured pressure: 220 mmHg
